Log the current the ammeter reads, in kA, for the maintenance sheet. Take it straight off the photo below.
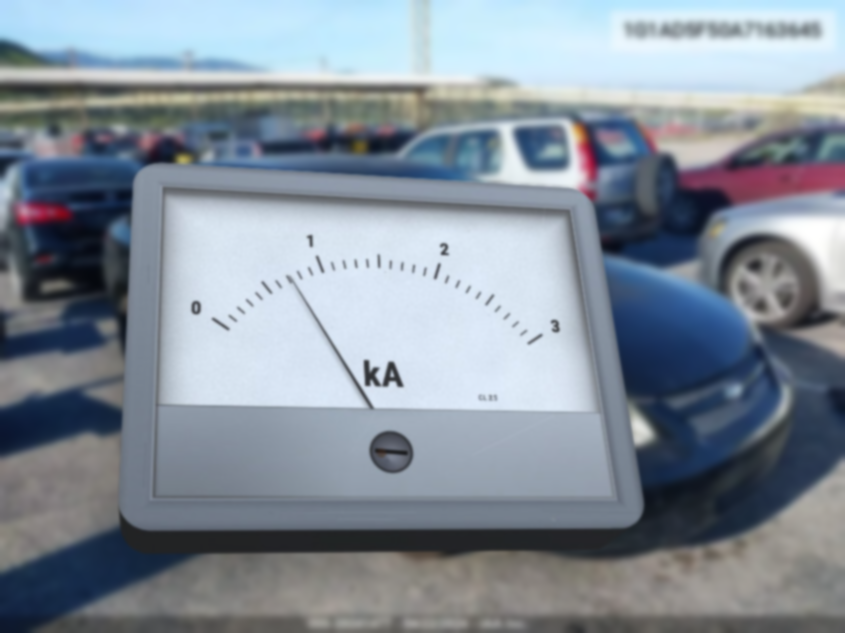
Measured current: 0.7 kA
